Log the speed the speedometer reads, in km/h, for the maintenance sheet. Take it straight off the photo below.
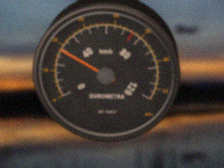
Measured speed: 30 km/h
